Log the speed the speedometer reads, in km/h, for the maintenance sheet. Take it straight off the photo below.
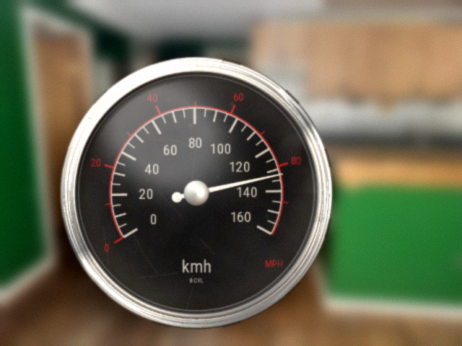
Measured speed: 132.5 km/h
